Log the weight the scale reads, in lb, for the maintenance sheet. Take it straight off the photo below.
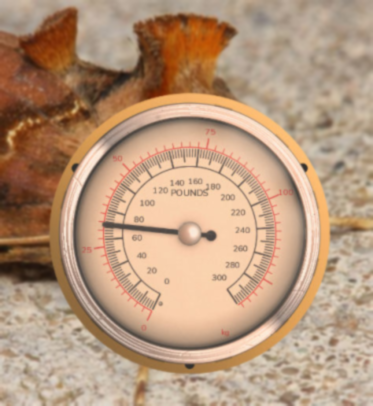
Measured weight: 70 lb
